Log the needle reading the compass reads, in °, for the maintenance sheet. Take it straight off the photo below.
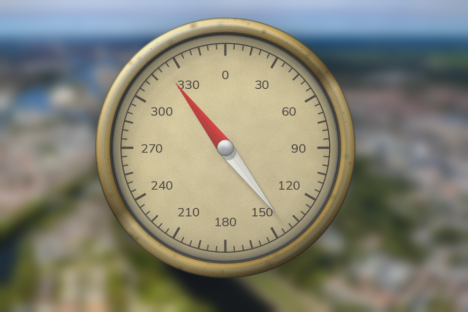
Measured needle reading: 322.5 °
